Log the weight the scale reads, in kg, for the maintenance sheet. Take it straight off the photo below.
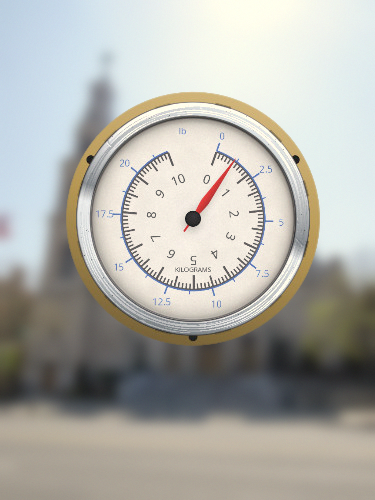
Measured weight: 0.5 kg
